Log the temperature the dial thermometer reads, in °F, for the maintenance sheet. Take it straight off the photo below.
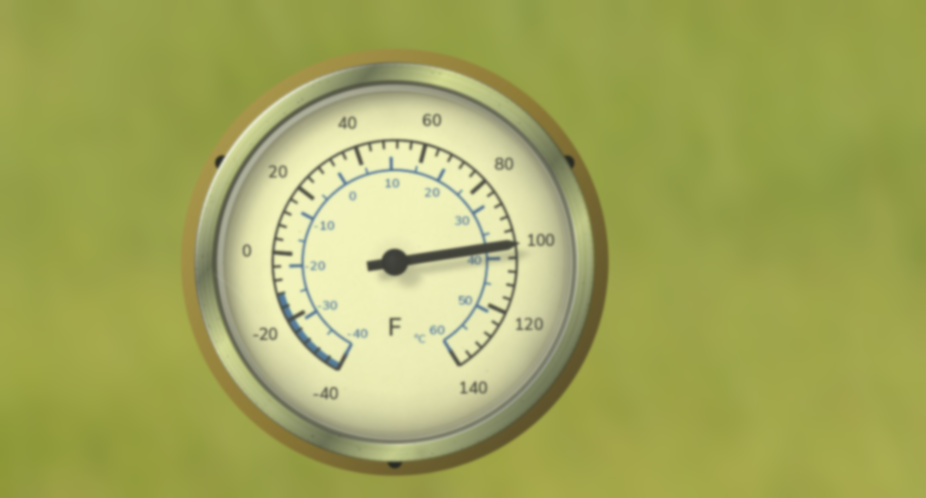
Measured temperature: 100 °F
